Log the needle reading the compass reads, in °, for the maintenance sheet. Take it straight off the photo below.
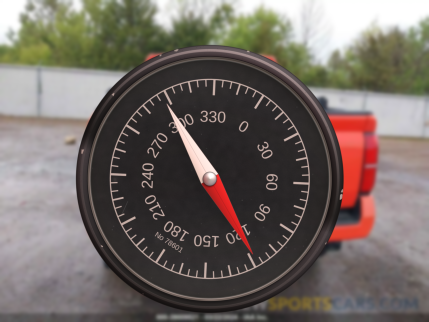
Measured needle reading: 117.5 °
